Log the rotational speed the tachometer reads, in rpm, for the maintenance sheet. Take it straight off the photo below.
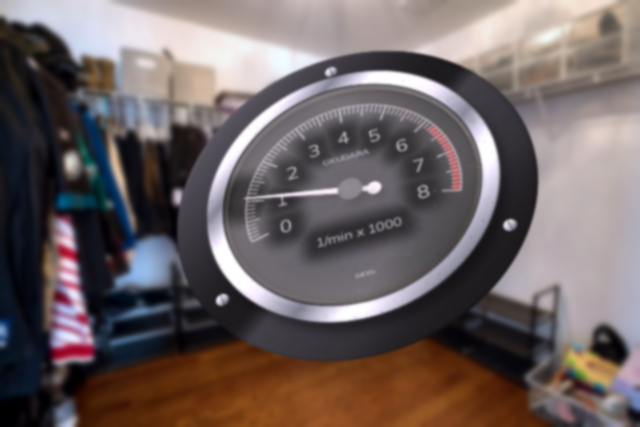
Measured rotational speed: 1000 rpm
